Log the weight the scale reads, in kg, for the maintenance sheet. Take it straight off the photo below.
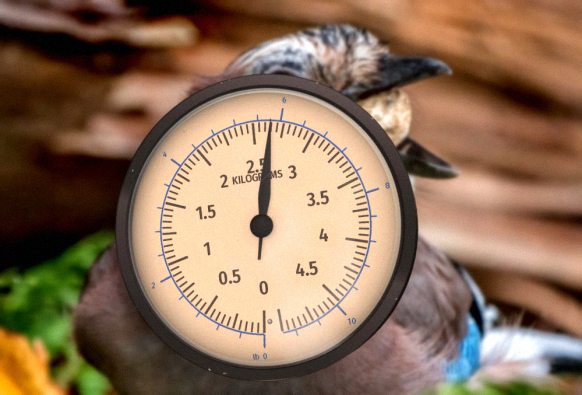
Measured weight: 2.65 kg
